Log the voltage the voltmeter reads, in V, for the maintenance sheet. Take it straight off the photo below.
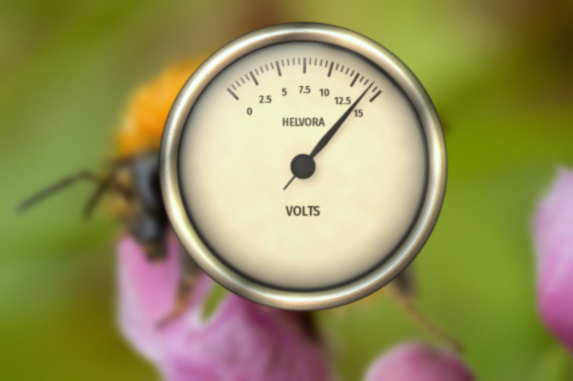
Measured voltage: 14 V
